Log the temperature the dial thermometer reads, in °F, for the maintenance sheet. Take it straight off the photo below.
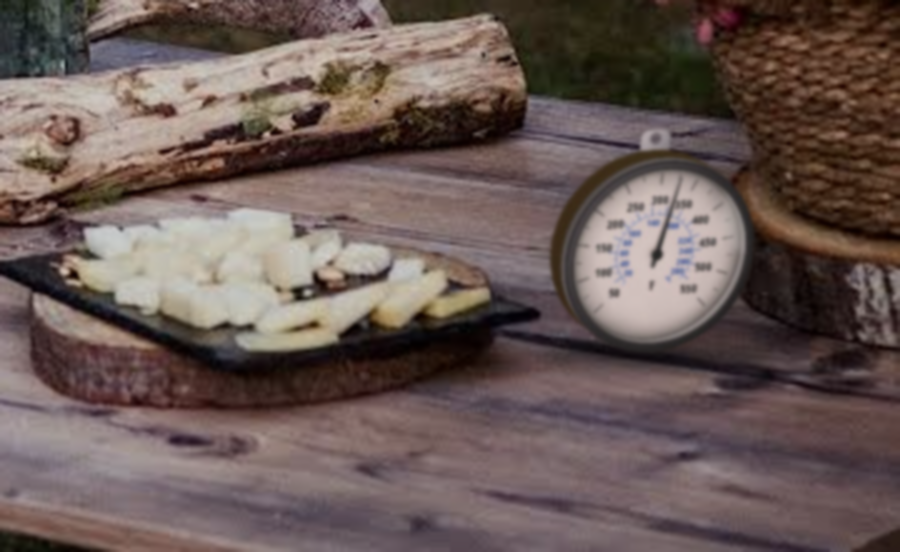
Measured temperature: 325 °F
